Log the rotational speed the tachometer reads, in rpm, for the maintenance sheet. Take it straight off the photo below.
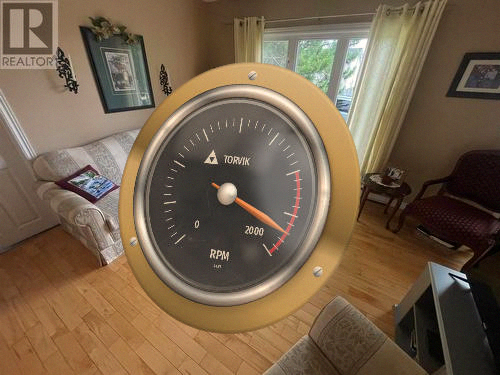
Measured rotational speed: 1850 rpm
